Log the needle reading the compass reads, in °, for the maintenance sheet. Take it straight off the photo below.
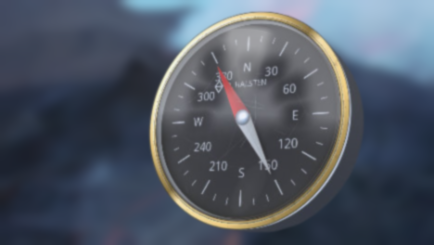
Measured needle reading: 330 °
